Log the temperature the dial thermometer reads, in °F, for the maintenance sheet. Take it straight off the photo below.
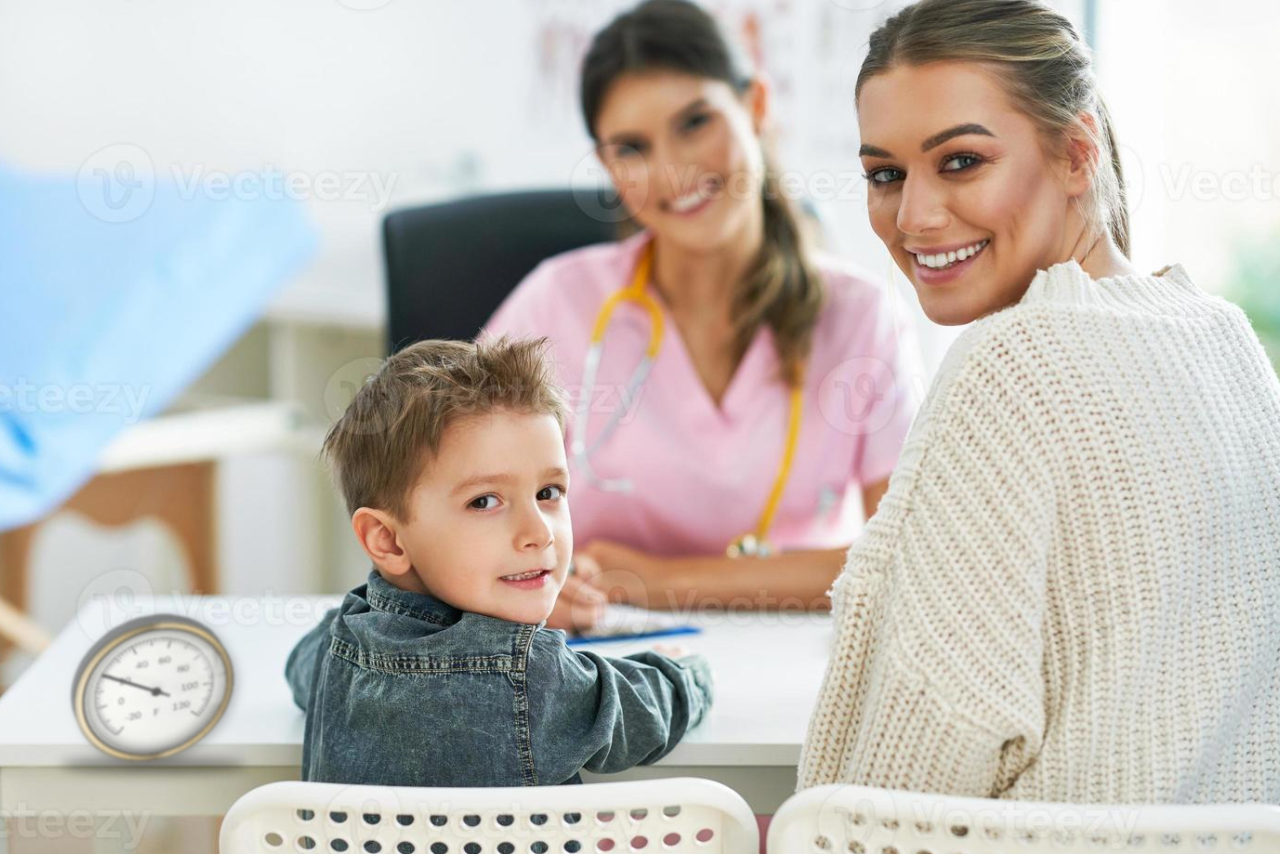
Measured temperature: 20 °F
